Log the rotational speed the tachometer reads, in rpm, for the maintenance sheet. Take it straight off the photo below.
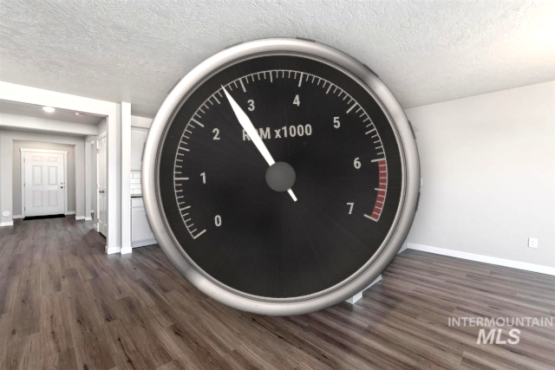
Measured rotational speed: 2700 rpm
